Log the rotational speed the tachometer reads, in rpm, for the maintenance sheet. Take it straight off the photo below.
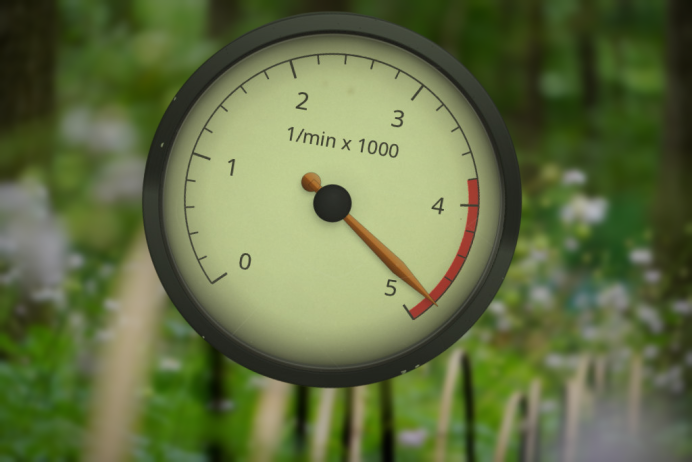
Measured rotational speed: 4800 rpm
